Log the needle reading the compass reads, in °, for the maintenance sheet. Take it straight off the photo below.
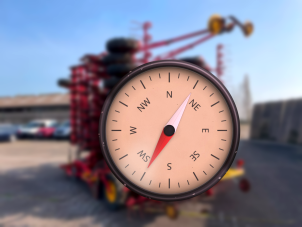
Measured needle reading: 210 °
